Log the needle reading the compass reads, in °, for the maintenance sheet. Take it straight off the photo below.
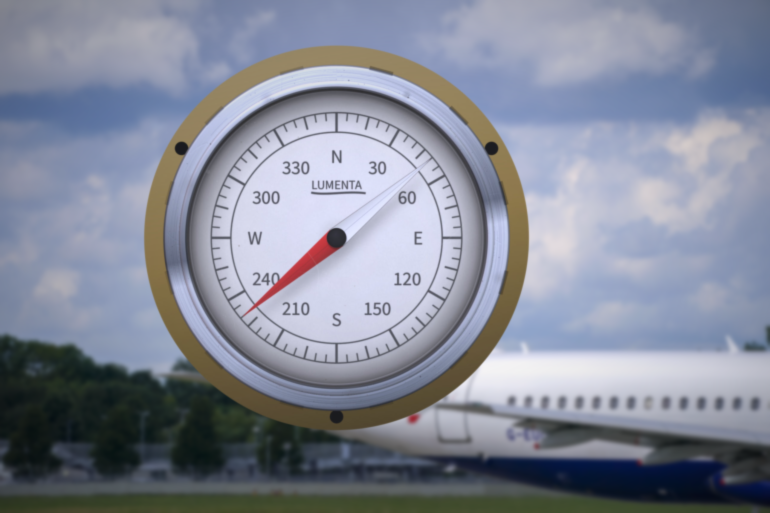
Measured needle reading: 230 °
